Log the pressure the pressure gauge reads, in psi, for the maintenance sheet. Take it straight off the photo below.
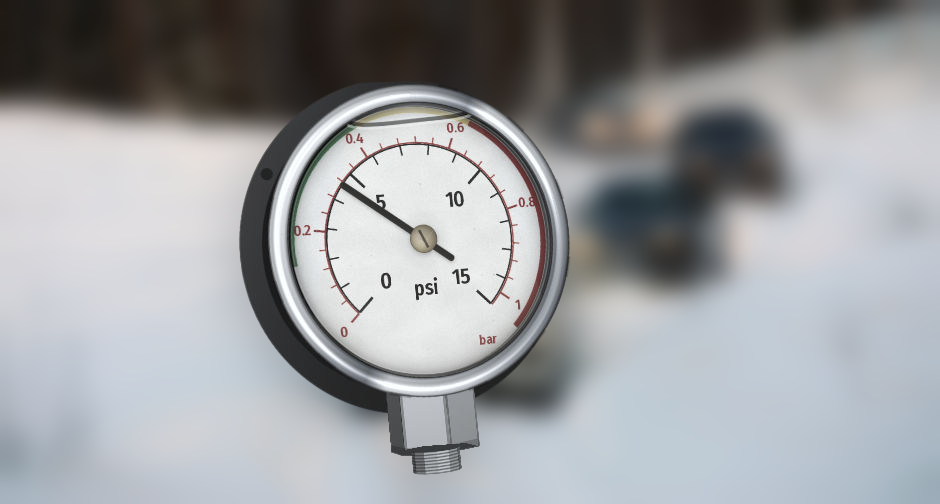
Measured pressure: 4.5 psi
